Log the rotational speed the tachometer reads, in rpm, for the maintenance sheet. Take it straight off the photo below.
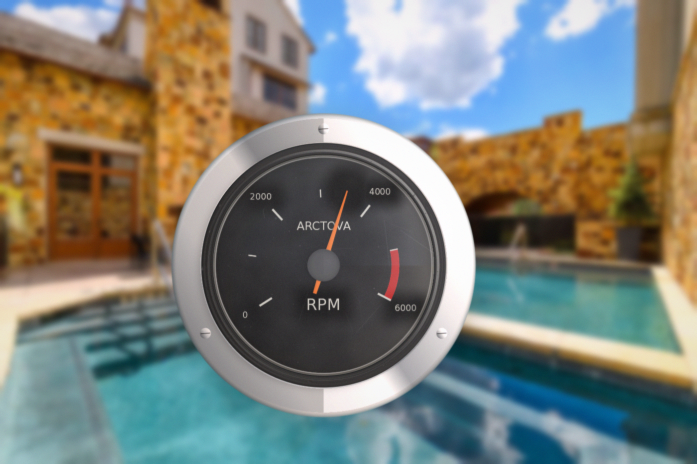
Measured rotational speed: 3500 rpm
